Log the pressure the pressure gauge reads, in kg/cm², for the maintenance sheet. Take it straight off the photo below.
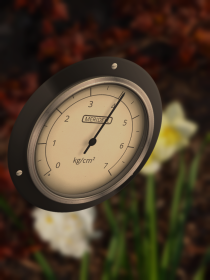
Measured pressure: 4 kg/cm²
